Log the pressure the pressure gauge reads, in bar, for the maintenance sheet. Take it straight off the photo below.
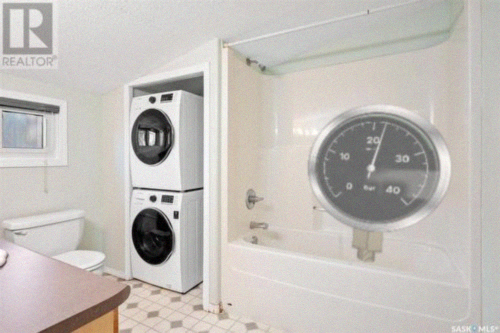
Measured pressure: 22 bar
